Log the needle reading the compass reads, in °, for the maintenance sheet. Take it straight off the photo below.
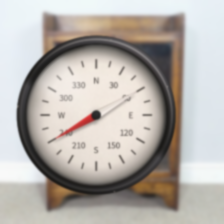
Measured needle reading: 240 °
